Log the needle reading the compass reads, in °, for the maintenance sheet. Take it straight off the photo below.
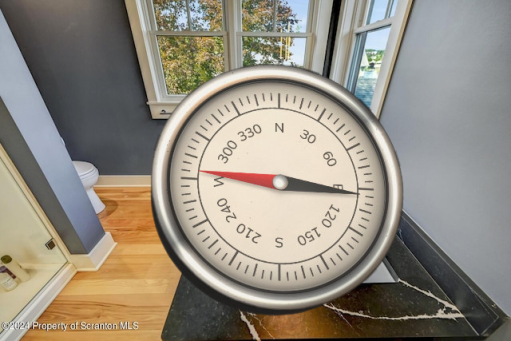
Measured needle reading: 275 °
